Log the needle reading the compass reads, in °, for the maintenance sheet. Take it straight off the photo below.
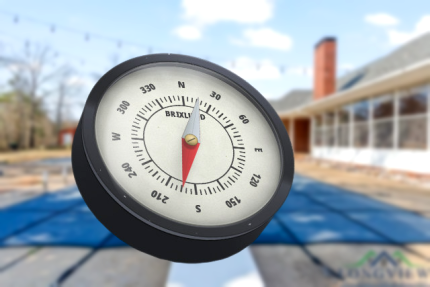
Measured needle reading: 195 °
